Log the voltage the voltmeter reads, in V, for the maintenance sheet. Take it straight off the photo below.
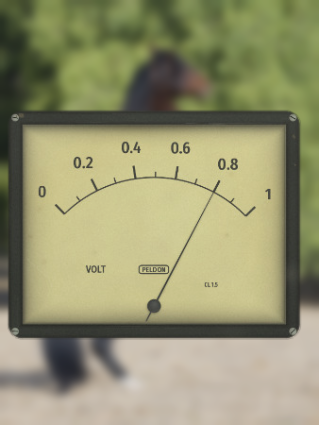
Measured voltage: 0.8 V
